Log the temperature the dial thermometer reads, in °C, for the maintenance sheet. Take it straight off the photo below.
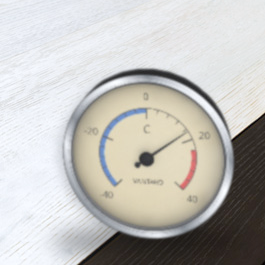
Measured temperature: 16 °C
